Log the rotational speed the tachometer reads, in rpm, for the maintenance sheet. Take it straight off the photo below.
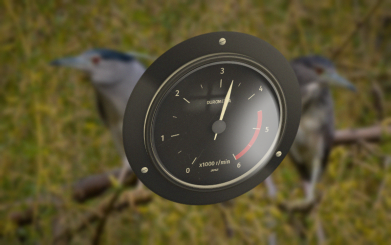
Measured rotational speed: 3250 rpm
